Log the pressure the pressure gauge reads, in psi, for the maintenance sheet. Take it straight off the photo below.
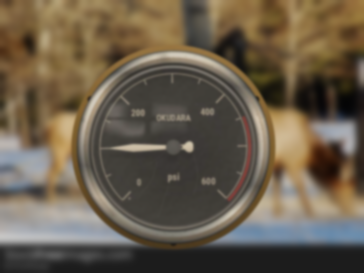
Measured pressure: 100 psi
